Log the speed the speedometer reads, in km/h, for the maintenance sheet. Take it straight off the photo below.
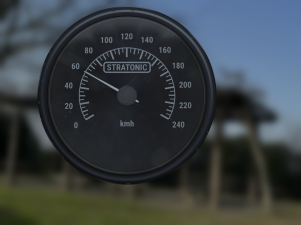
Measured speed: 60 km/h
